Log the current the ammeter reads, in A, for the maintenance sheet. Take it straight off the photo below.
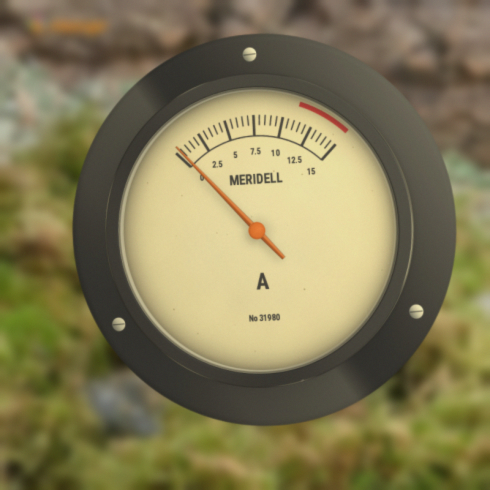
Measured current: 0.5 A
